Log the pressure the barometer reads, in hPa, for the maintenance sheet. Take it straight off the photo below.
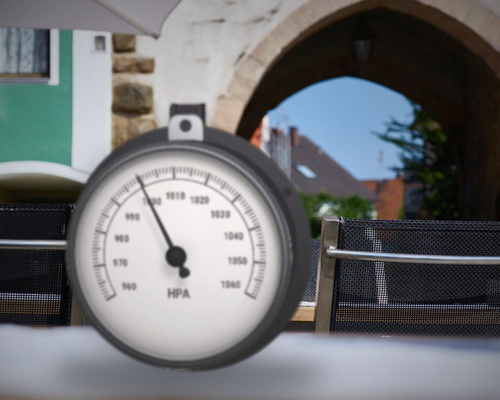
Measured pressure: 1000 hPa
